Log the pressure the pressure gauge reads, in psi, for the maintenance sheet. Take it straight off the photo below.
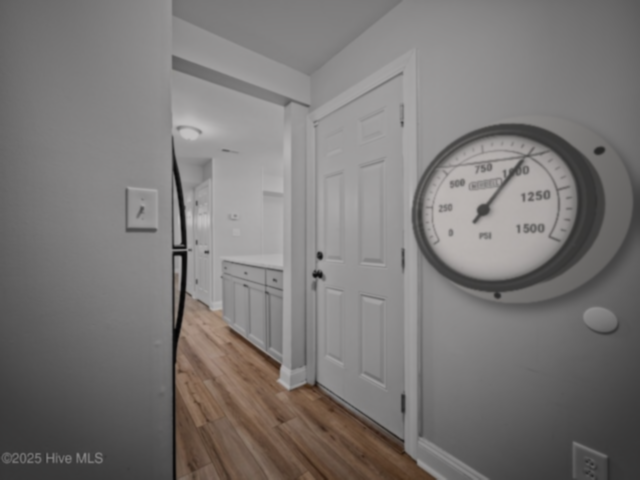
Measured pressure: 1000 psi
